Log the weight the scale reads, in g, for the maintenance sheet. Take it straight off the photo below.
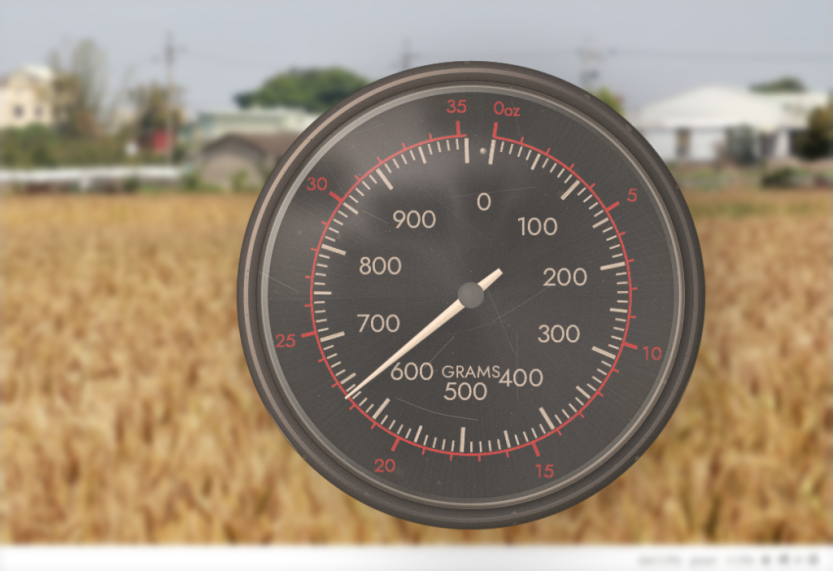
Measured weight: 635 g
